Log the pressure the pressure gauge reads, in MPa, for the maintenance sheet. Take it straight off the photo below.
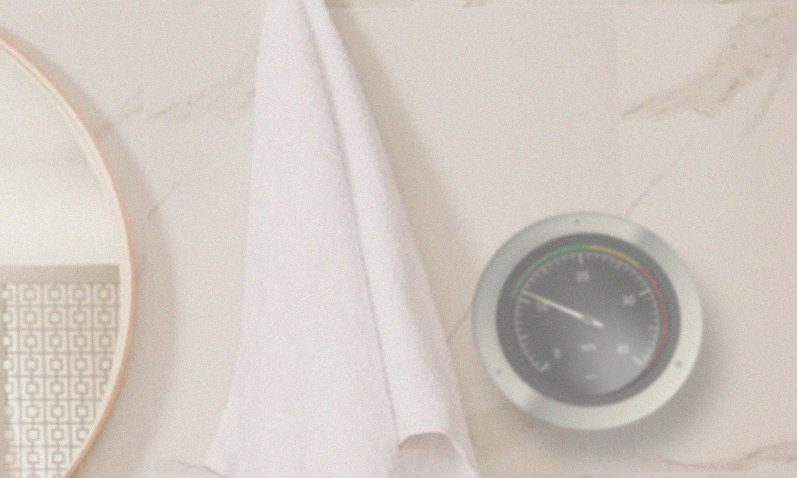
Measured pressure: 11 MPa
